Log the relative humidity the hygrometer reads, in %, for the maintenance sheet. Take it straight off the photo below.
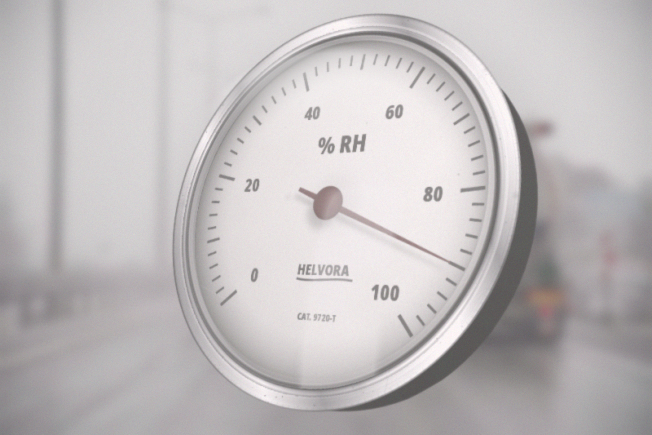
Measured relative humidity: 90 %
